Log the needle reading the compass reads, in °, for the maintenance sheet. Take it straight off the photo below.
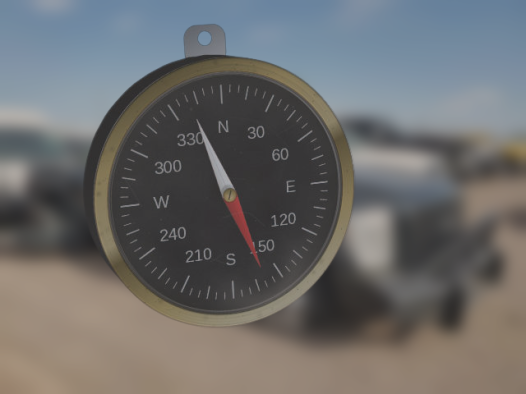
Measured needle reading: 160 °
